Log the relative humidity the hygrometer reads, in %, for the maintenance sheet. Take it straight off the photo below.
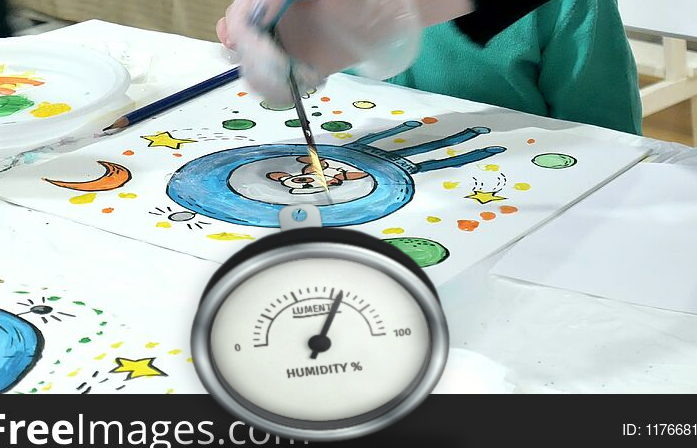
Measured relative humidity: 64 %
